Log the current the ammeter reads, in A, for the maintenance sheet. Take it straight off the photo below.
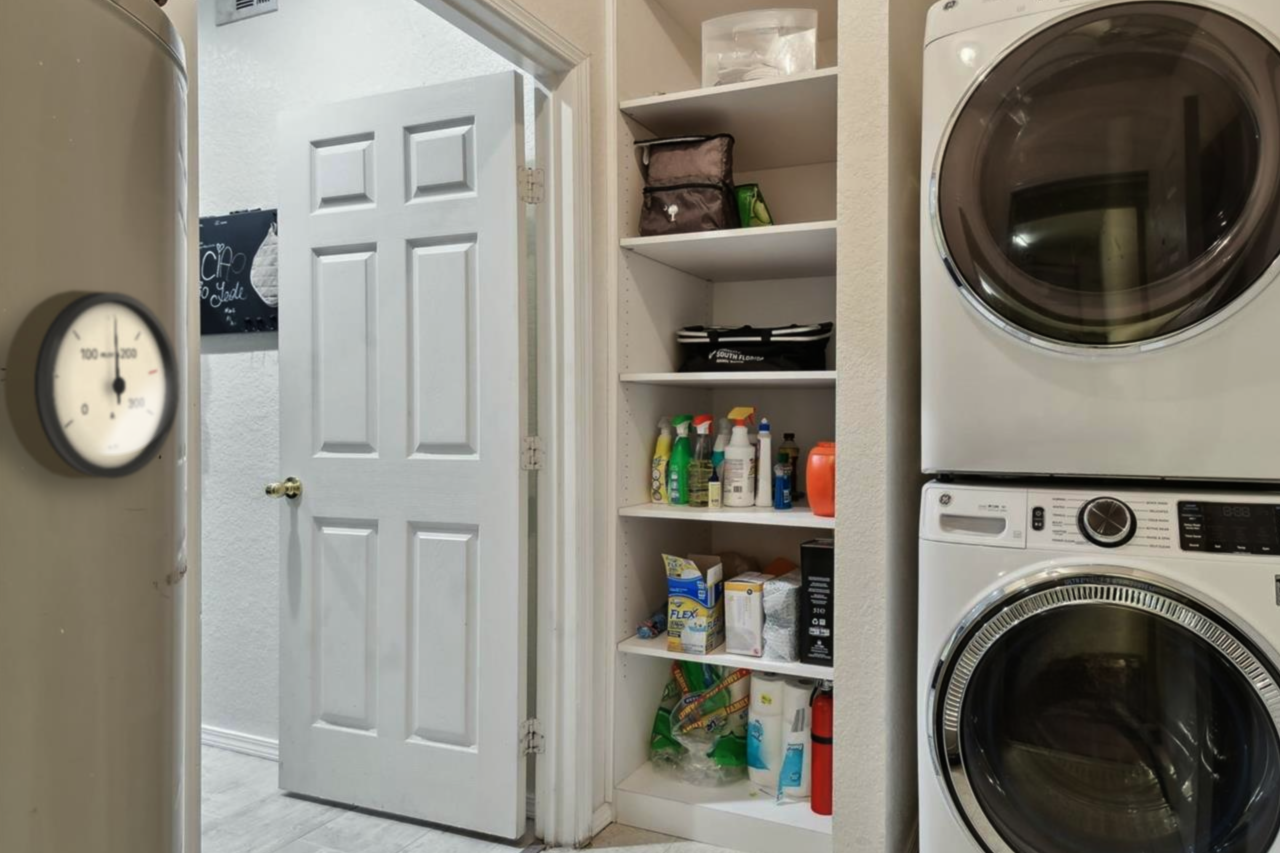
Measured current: 150 A
